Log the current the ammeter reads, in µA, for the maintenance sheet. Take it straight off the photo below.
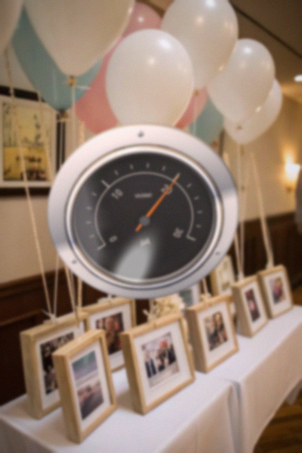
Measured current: 20 µA
